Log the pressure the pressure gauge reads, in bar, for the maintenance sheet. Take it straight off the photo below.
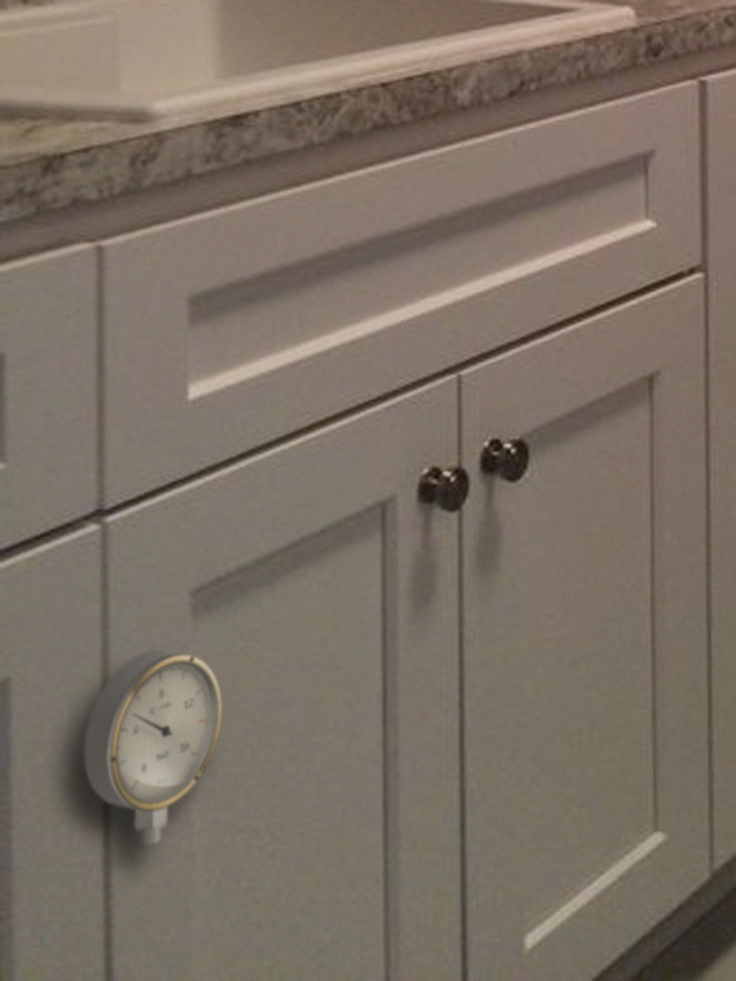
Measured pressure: 5 bar
